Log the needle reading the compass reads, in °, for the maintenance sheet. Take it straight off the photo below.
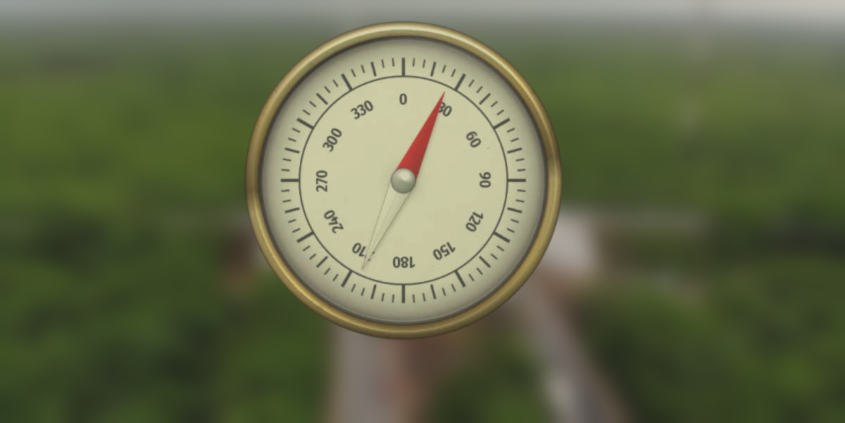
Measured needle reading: 25 °
